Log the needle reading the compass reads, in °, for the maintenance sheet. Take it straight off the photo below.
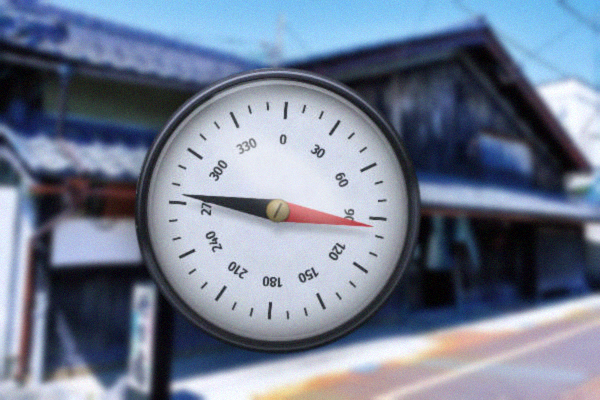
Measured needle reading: 95 °
